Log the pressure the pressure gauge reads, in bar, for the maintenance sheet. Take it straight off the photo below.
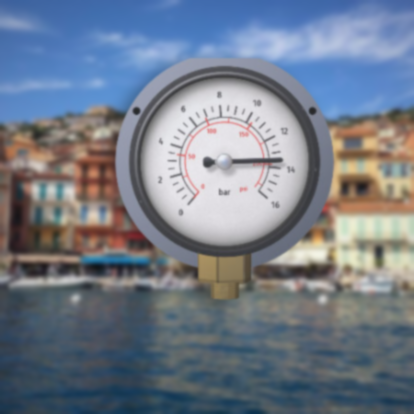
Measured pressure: 13.5 bar
